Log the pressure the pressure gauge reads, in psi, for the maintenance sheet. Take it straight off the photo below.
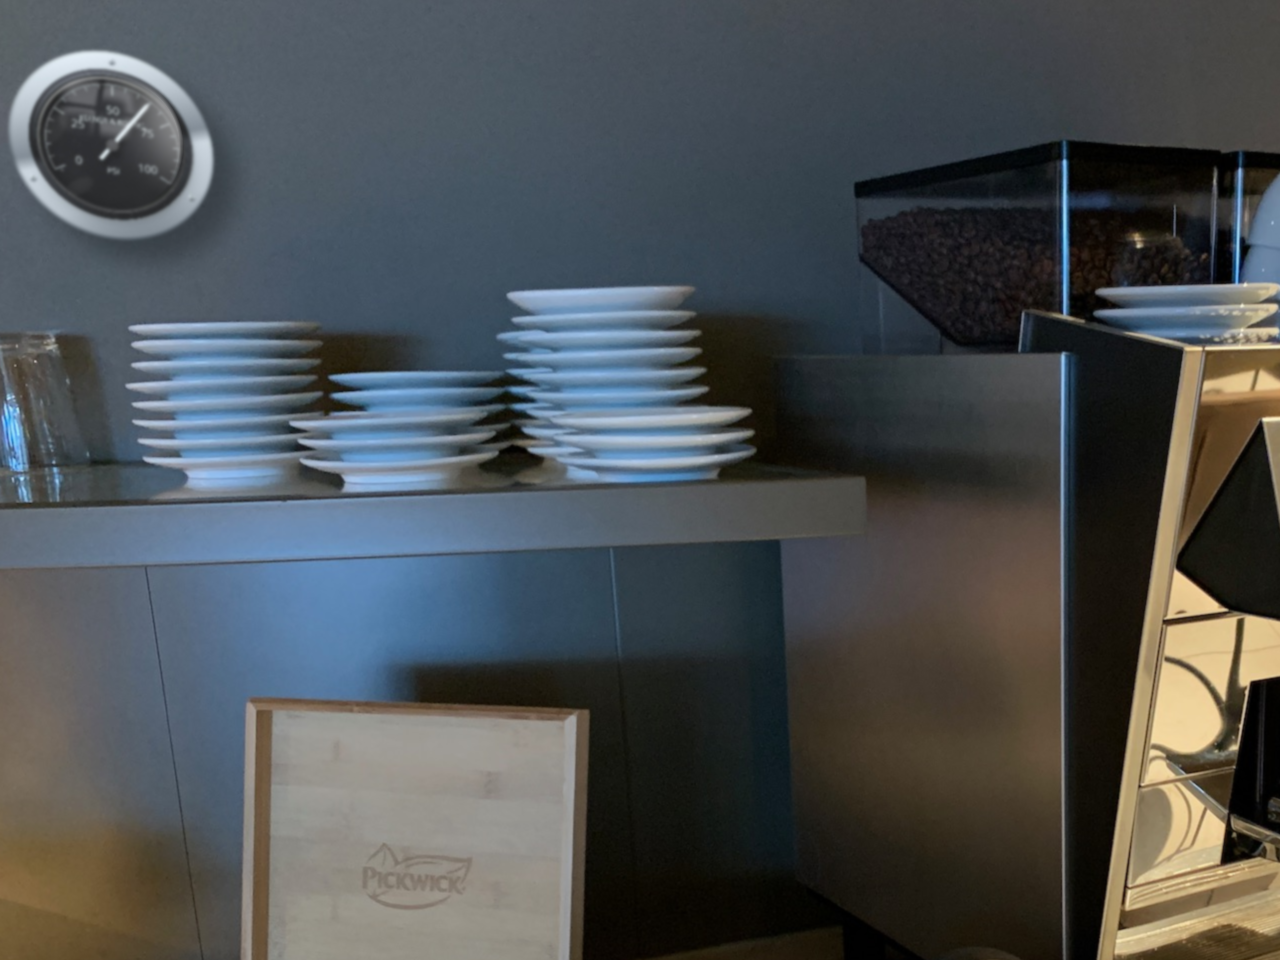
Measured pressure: 65 psi
